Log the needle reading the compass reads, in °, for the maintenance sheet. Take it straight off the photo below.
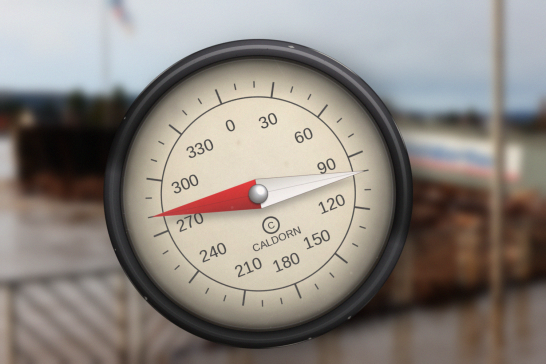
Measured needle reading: 280 °
